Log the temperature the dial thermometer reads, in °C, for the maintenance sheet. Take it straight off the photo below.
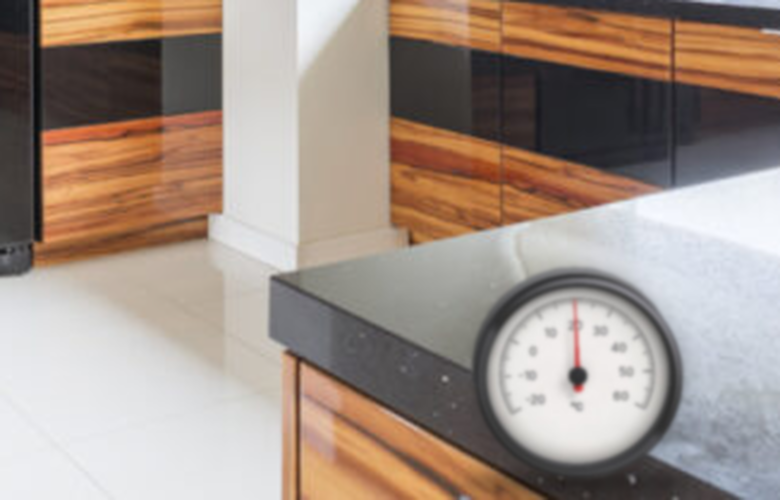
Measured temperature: 20 °C
